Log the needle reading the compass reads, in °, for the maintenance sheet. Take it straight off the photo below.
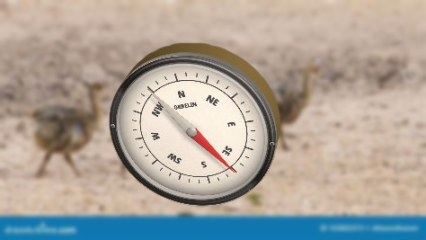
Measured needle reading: 150 °
